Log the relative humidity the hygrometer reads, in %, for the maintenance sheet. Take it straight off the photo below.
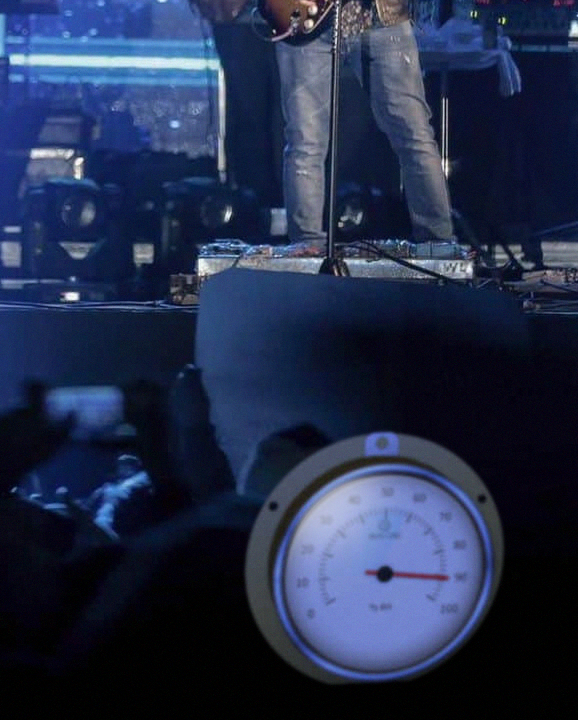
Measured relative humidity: 90 %
